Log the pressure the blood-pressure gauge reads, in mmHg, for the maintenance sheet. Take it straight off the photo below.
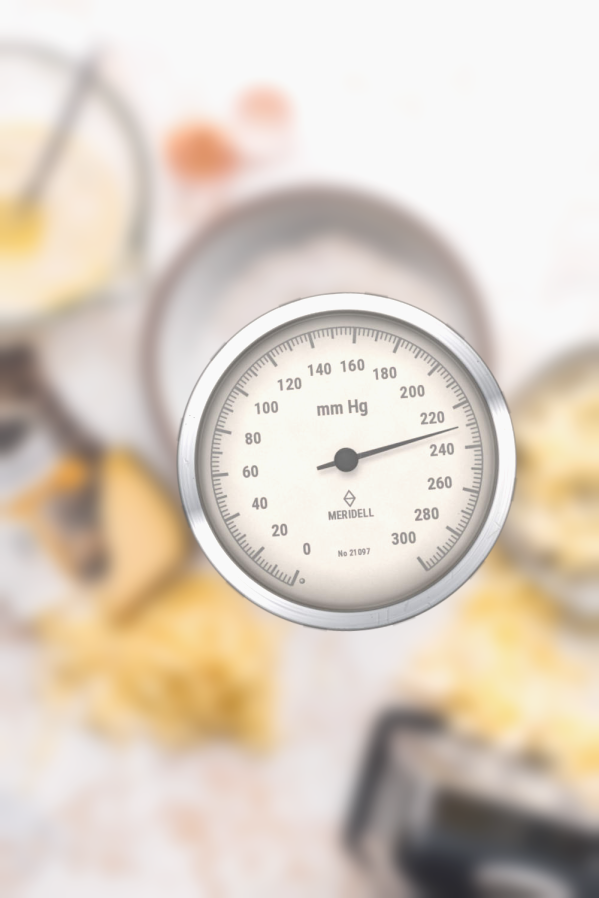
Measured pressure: 230 mmHg
